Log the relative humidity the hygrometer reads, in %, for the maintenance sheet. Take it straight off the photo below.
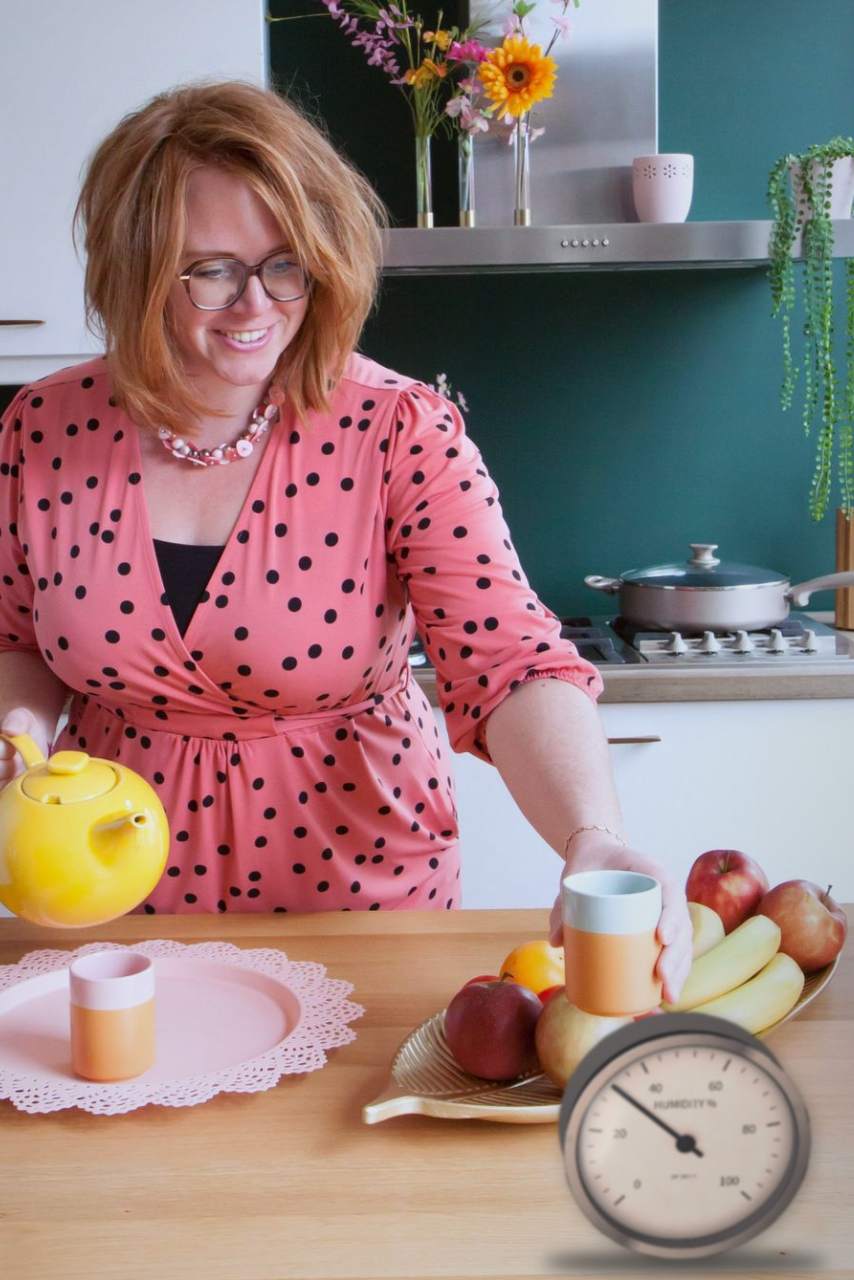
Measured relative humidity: 32 %
